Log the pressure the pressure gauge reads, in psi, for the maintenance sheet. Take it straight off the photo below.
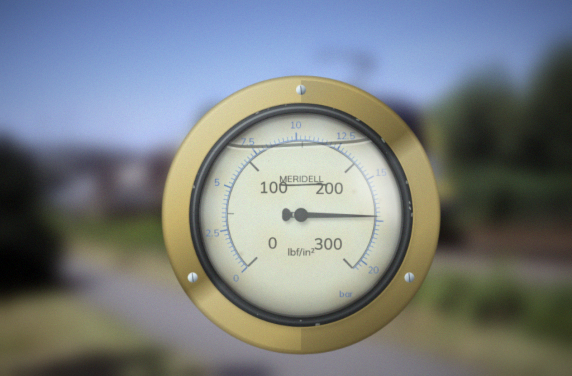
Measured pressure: 250 psi
